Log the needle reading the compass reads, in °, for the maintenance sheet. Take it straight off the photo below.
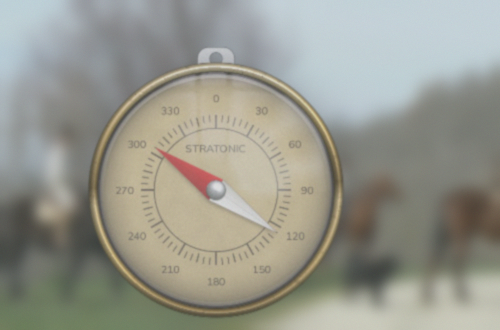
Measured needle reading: 305 °
